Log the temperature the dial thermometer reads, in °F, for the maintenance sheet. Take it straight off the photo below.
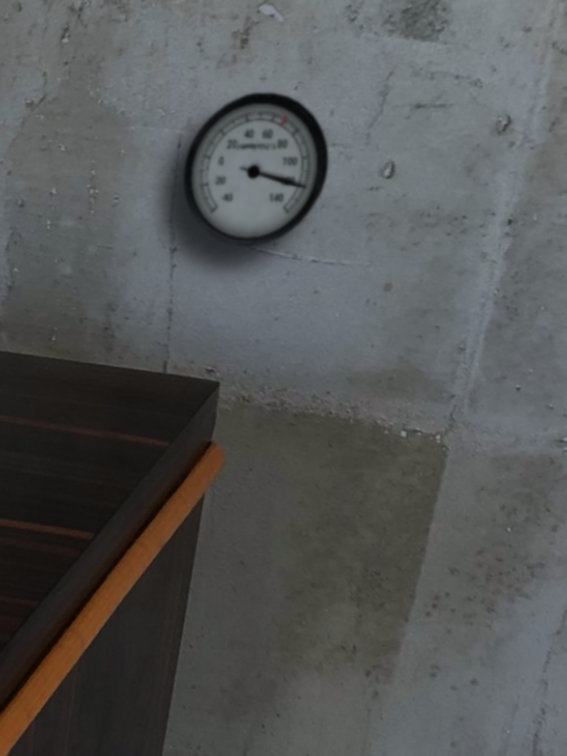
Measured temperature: 120 °F
